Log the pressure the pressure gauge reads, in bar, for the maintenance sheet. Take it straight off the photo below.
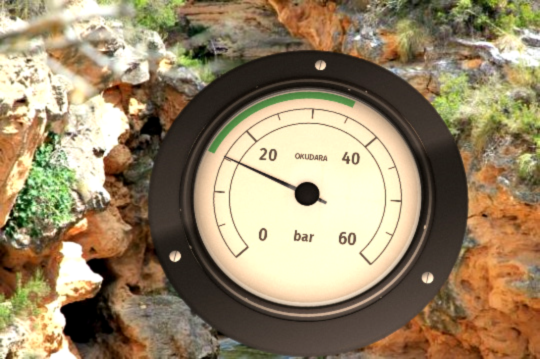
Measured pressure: 15 bar
